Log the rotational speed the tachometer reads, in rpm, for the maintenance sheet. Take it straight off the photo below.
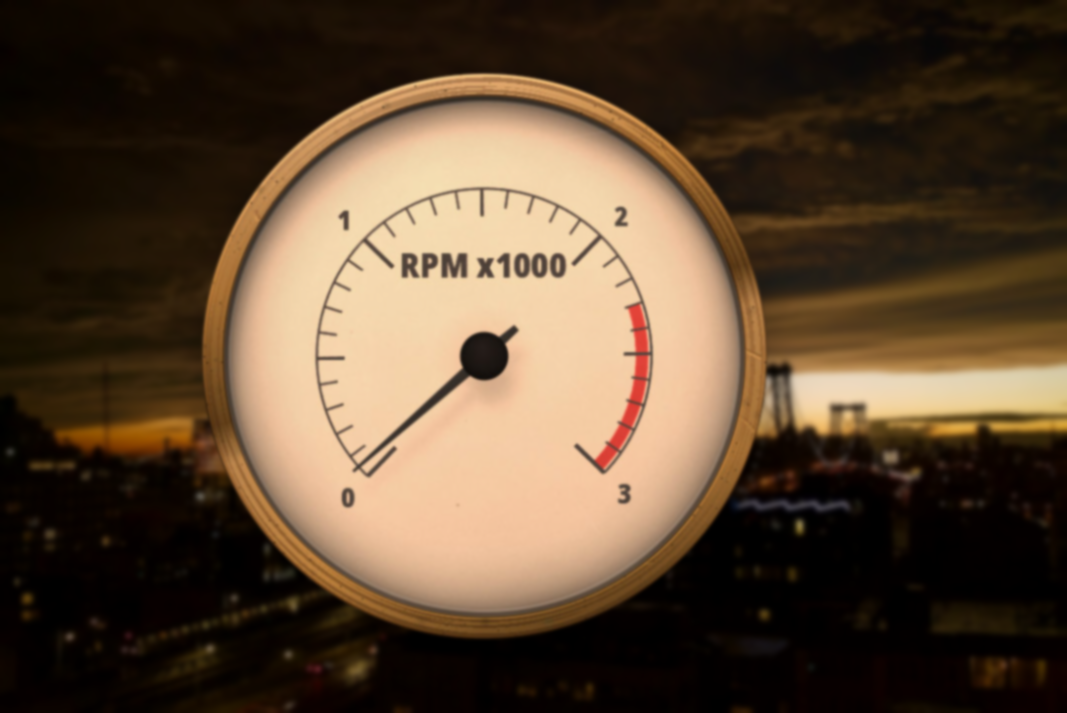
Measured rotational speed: 50 rpm
